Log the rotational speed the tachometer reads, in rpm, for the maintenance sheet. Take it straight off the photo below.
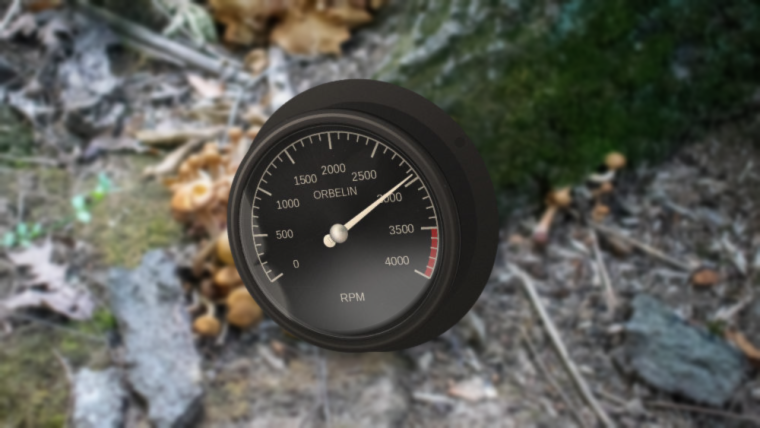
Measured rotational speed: 2950 rpm
